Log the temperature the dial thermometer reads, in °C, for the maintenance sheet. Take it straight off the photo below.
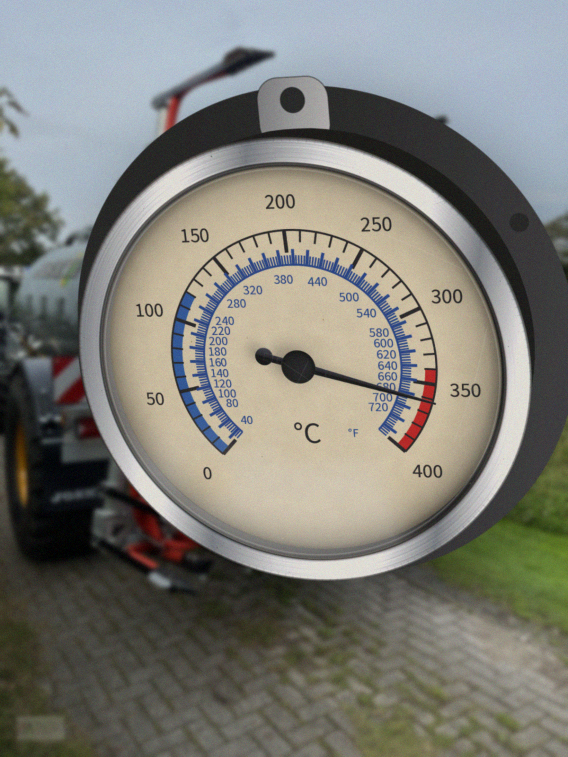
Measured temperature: 360 °C
